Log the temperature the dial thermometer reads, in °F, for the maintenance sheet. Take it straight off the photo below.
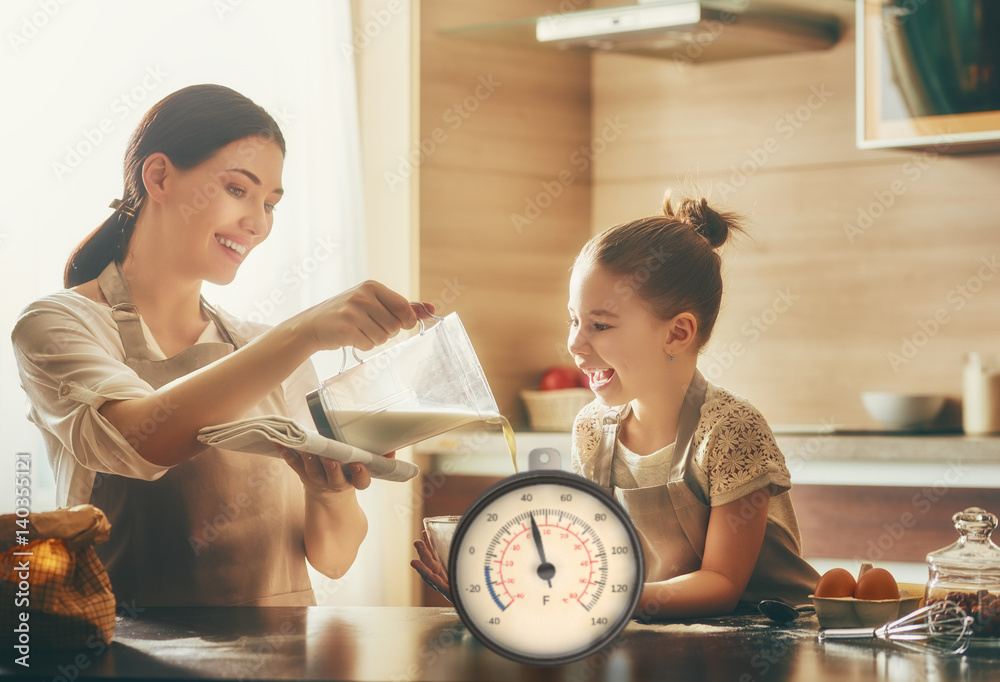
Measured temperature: 40 °F
